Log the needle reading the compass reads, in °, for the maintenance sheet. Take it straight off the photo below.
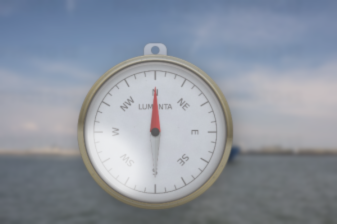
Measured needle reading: 0 °
